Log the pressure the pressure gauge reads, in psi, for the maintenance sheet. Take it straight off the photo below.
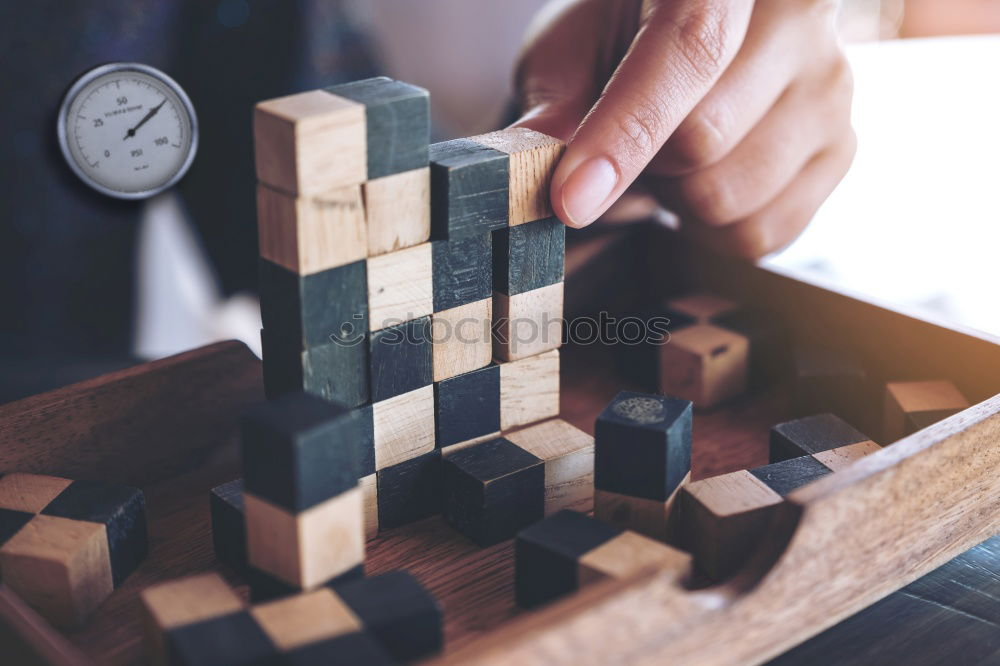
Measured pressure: 75 psi
